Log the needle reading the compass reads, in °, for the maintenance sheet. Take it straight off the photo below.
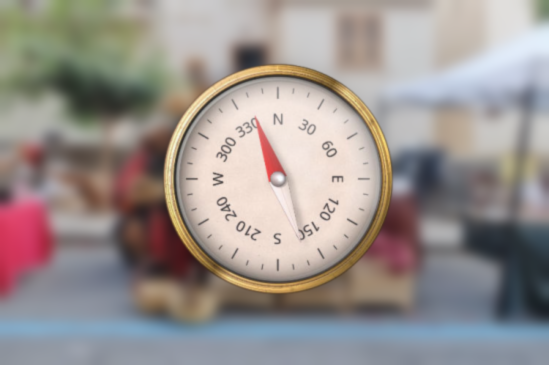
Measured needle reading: 340 °
